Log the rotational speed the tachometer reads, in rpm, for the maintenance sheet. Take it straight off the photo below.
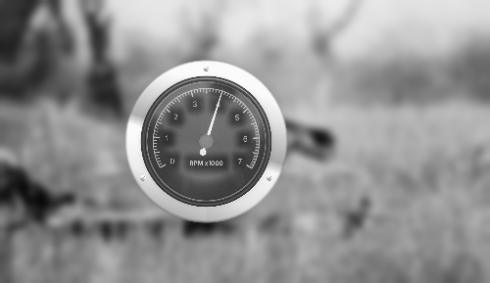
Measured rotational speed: 4000 rpm
